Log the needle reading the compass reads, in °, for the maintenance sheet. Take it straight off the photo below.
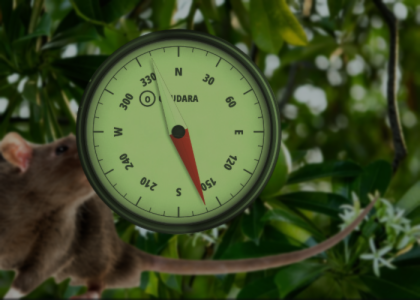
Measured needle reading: 160 °
